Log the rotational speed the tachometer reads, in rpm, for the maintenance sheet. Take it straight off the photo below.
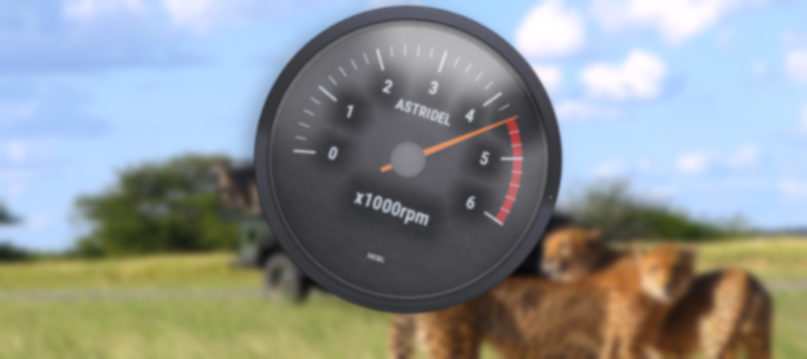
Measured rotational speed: 4400 rpm
